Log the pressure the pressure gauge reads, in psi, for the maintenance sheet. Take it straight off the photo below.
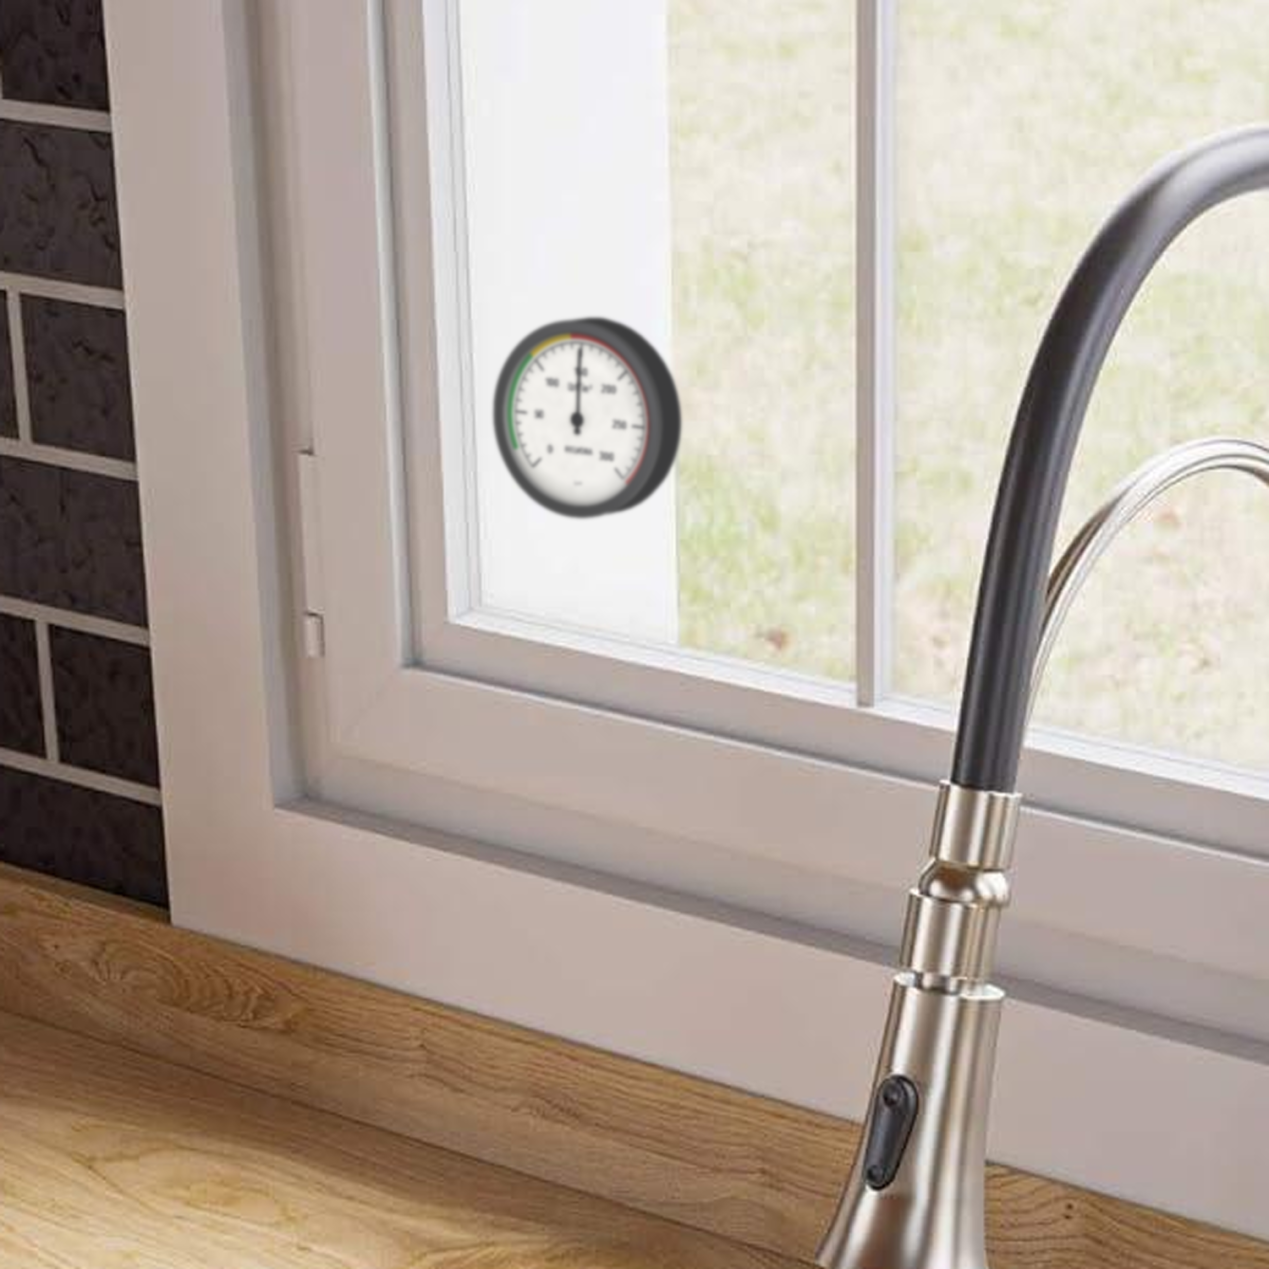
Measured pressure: 150 psi
